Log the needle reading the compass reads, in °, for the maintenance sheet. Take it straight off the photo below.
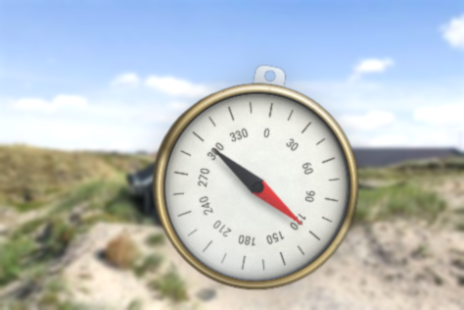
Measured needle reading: 120 °
